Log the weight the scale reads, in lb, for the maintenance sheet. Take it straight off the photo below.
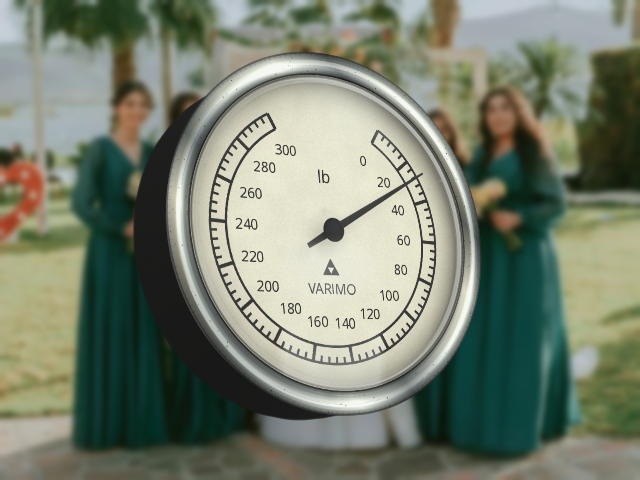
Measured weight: 28 lb
